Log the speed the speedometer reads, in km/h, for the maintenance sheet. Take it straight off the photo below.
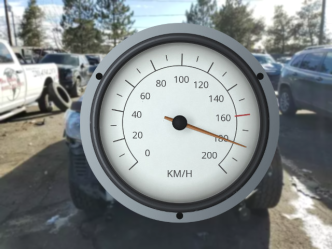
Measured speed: 180 km/h
